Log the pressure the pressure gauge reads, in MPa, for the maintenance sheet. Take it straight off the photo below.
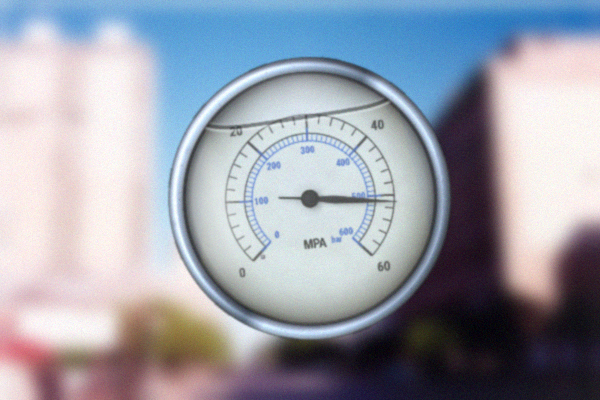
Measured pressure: 51 MPa
